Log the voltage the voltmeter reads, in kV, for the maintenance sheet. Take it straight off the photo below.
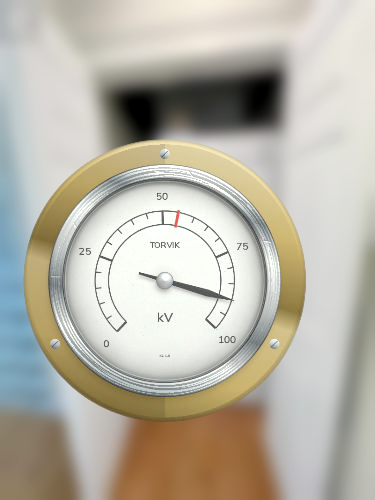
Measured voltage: 90 kV
